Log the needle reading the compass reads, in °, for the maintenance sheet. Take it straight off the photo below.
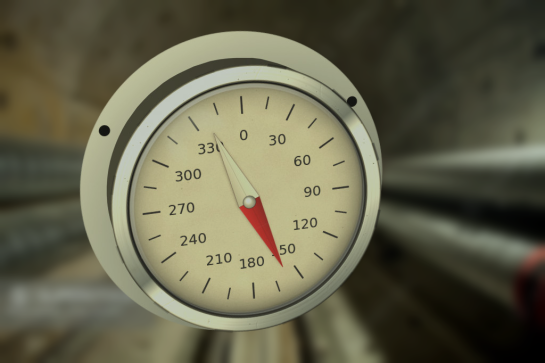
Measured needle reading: 157.5 °
